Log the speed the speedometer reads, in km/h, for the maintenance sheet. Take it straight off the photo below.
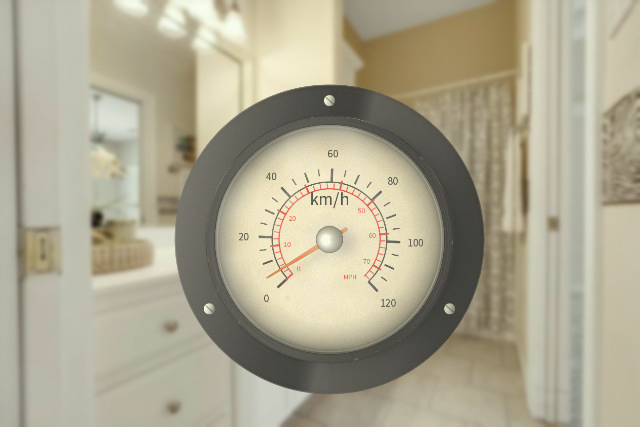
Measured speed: 5 km/h
